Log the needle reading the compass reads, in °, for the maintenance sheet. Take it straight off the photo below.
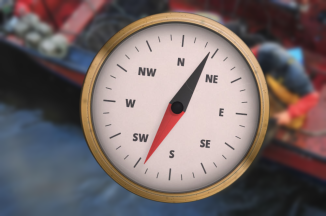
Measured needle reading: 205 °
